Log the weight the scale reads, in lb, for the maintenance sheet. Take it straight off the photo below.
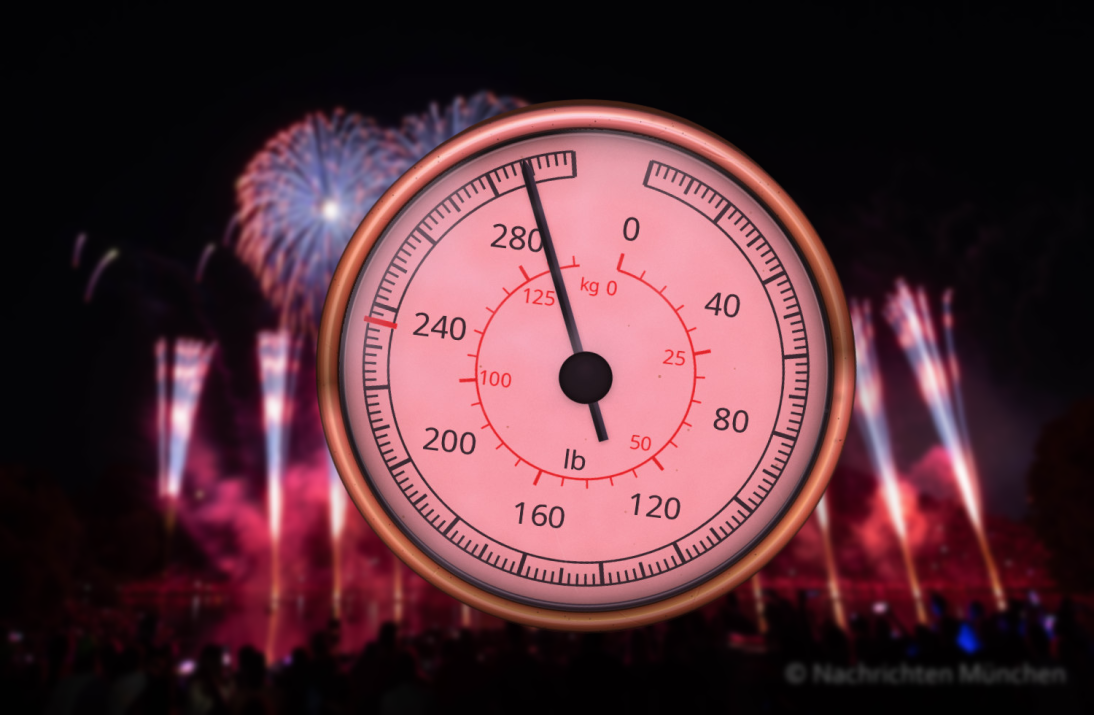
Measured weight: 289 lb
